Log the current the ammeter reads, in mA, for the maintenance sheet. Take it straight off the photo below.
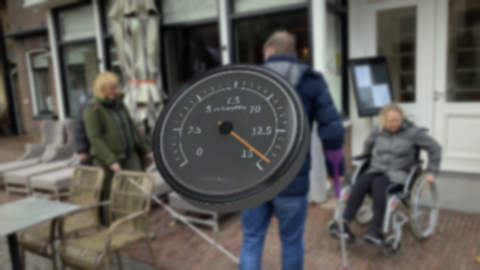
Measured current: 14.5 mA
